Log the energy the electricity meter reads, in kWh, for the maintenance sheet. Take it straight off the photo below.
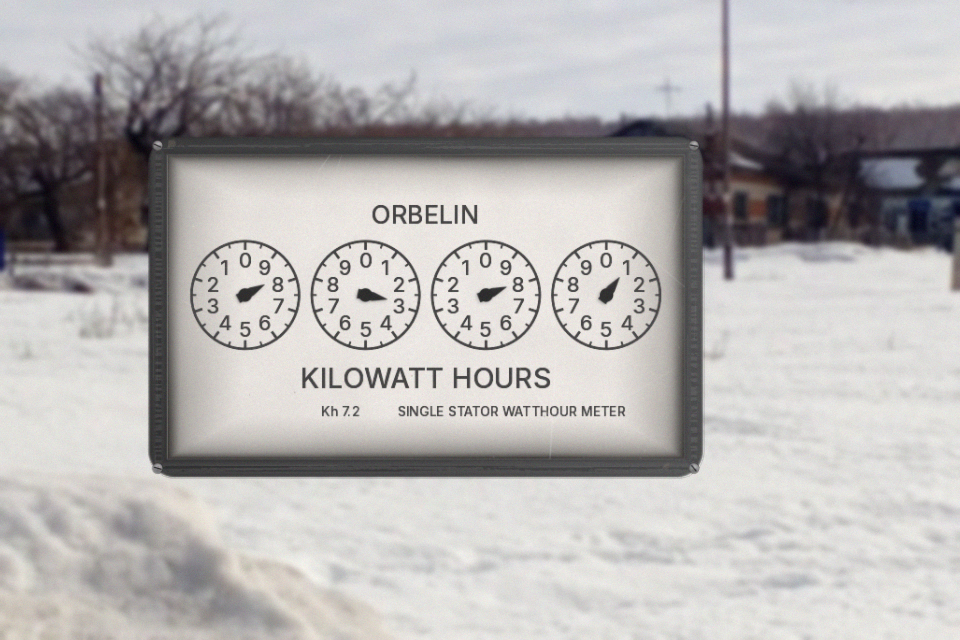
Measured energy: 8281 kWh
